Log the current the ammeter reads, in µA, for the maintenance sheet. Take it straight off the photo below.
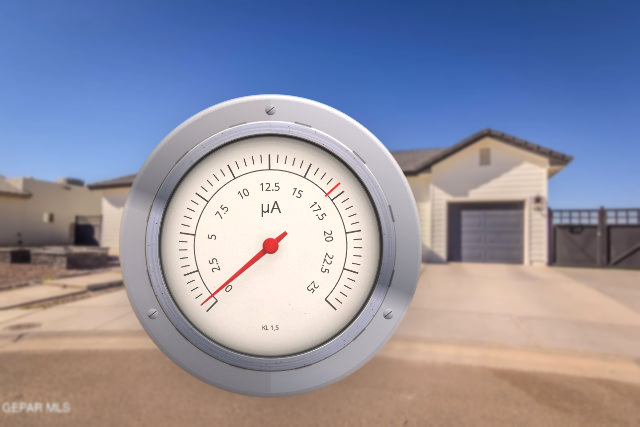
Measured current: 0.5 µA
